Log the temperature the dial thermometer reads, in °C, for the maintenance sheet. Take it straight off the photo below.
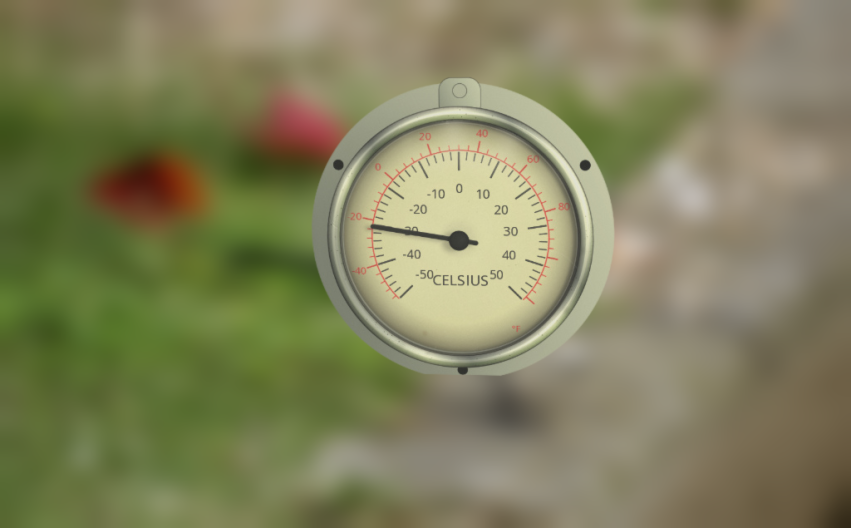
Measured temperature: -30 °C
